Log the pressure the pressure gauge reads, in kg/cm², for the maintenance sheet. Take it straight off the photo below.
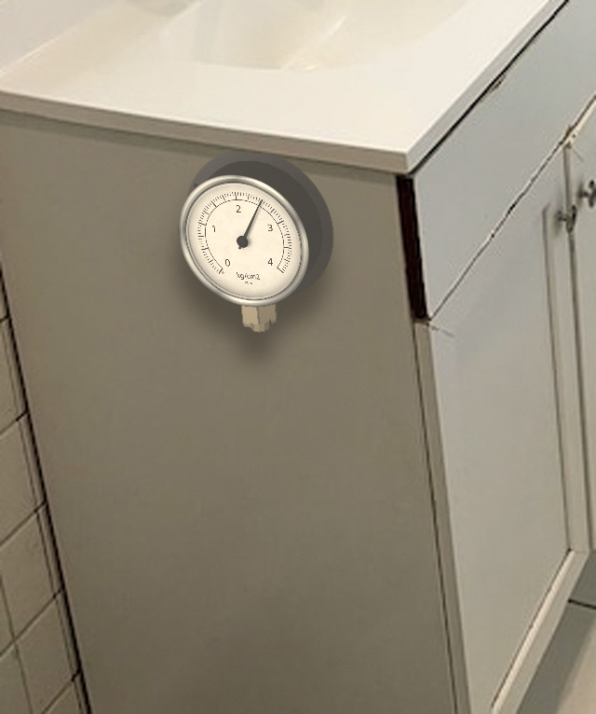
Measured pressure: 2.5 kg/cm²
